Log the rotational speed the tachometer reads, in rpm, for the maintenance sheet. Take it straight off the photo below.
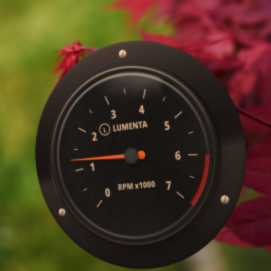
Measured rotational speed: 1250 rpm
